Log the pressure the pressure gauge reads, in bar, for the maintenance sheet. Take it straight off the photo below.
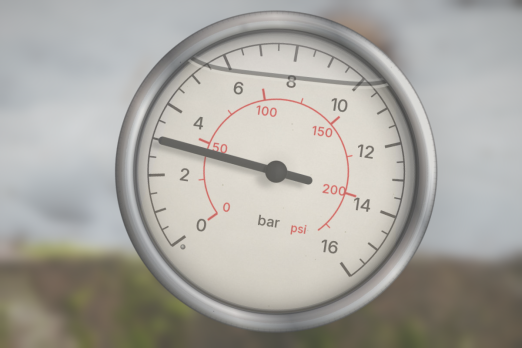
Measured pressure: 3 bar
